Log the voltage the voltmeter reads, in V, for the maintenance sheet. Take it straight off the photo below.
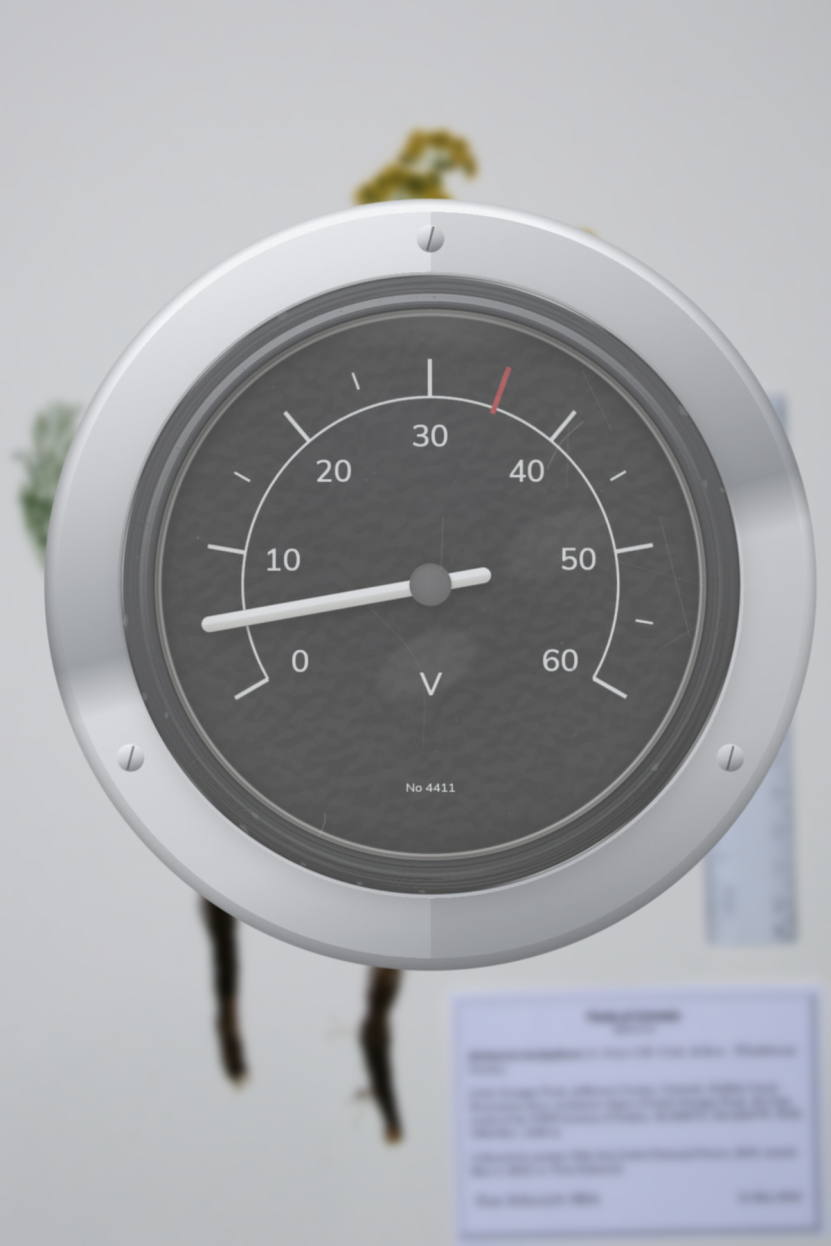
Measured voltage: 5 V
